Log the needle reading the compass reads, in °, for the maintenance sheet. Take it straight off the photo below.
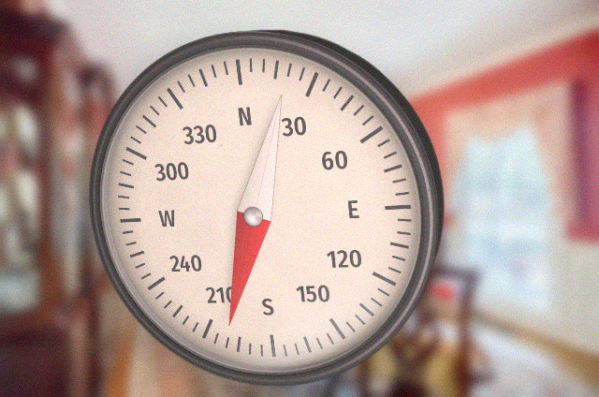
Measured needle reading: 200 °
